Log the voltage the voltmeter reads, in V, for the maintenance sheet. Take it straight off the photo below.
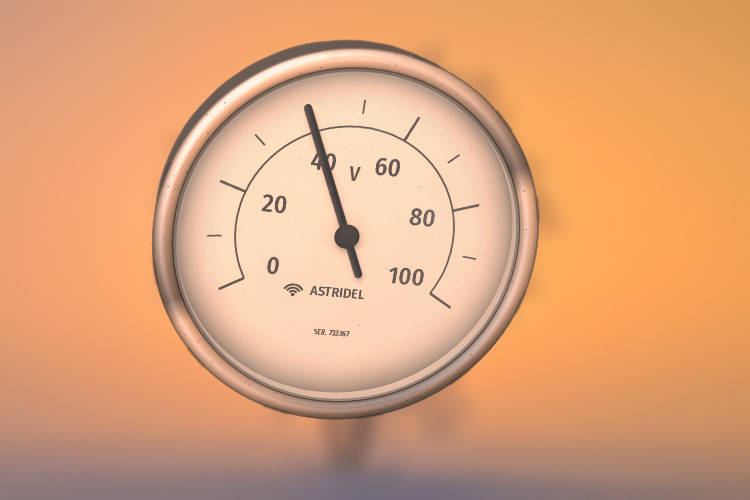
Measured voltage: 40 V
